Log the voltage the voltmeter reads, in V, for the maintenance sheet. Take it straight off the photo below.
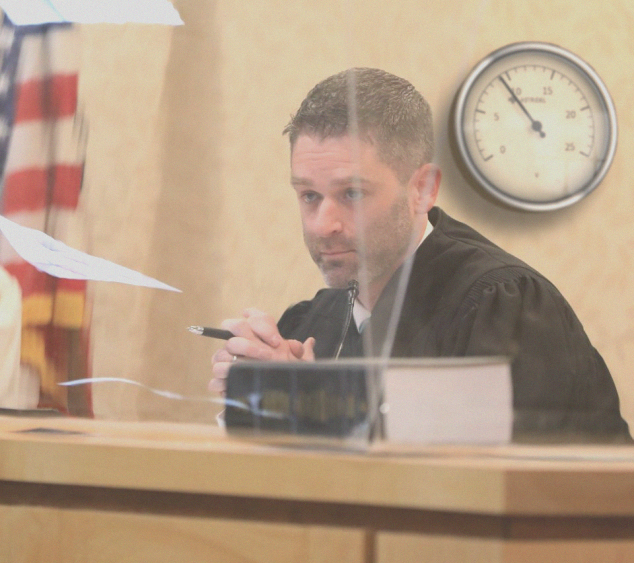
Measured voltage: 9 V
